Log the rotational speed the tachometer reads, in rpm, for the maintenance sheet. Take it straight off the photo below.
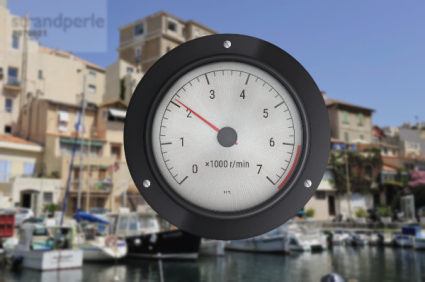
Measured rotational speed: 2100 rpm
